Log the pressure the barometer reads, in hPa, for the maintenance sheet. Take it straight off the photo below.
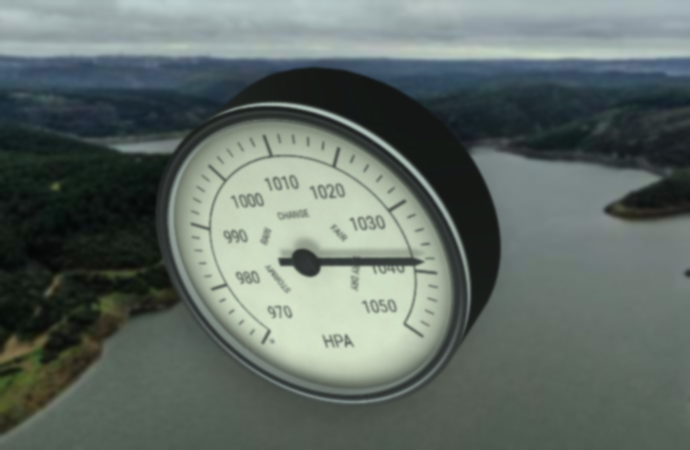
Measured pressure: 1038 hPa
